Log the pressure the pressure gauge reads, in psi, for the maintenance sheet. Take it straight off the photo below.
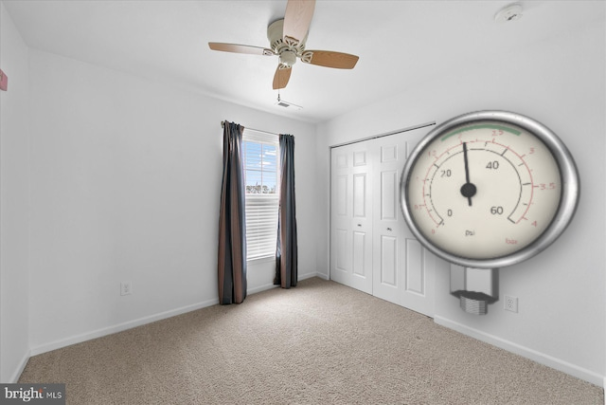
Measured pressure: 30 psi
